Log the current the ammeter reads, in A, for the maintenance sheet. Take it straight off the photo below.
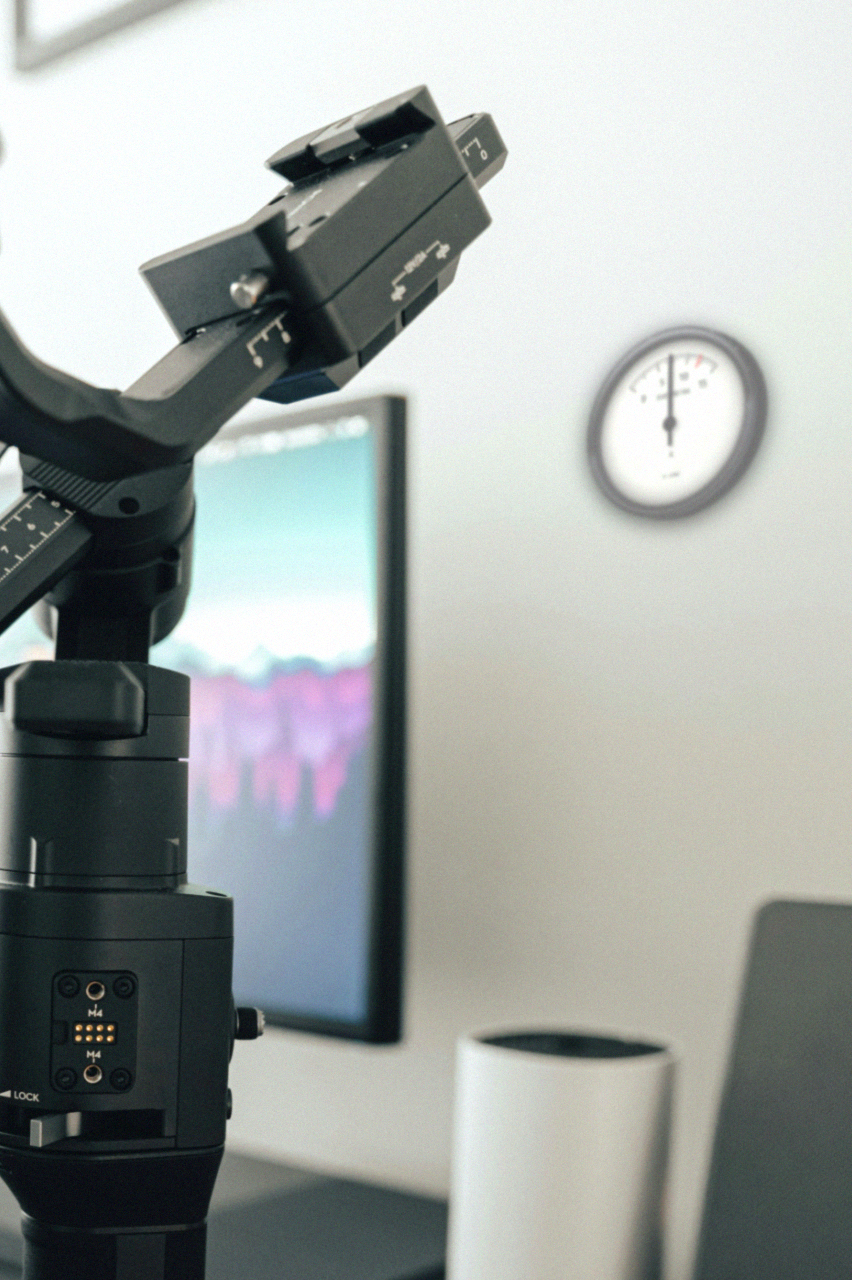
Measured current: 7.5 A
